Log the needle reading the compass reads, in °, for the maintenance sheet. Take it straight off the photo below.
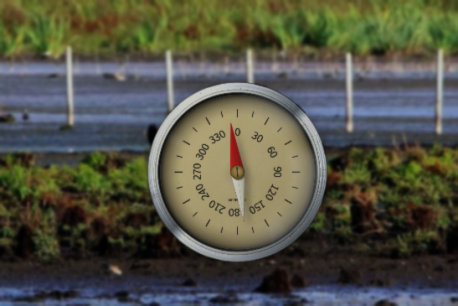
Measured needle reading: 352.5 °
